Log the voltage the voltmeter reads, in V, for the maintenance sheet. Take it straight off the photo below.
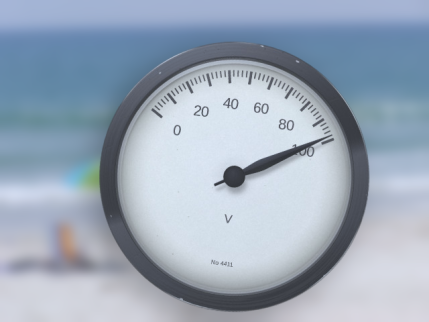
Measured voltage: 98 V
